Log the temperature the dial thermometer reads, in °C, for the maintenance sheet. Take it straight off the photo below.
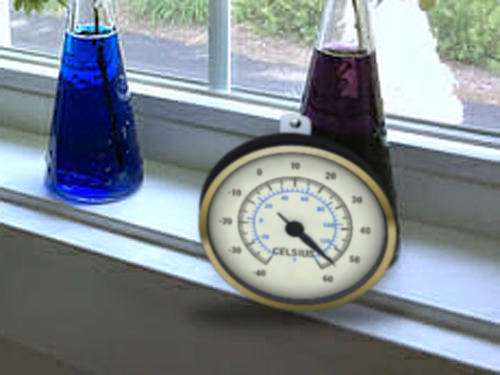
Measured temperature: 55 °C
